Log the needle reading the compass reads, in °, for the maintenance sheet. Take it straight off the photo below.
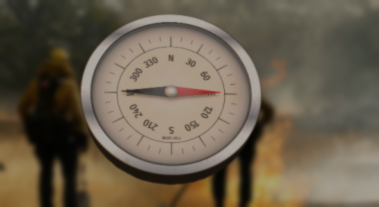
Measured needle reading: 90 °
